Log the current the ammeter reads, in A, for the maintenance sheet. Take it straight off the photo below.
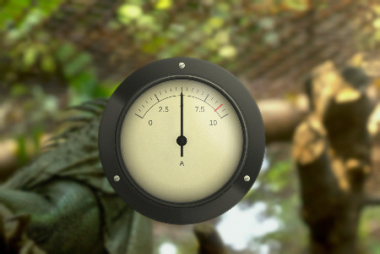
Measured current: 5 A
